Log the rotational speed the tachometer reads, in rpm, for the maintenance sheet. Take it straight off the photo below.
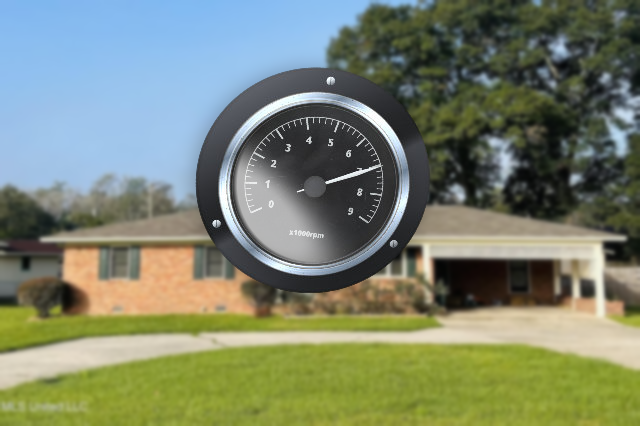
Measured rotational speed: 7000 rpm
